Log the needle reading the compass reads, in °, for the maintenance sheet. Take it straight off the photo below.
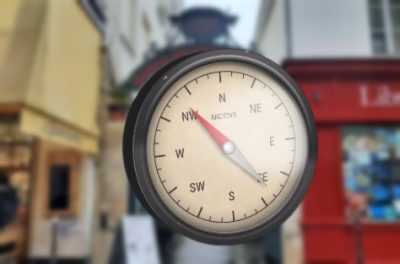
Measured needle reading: 320 °
